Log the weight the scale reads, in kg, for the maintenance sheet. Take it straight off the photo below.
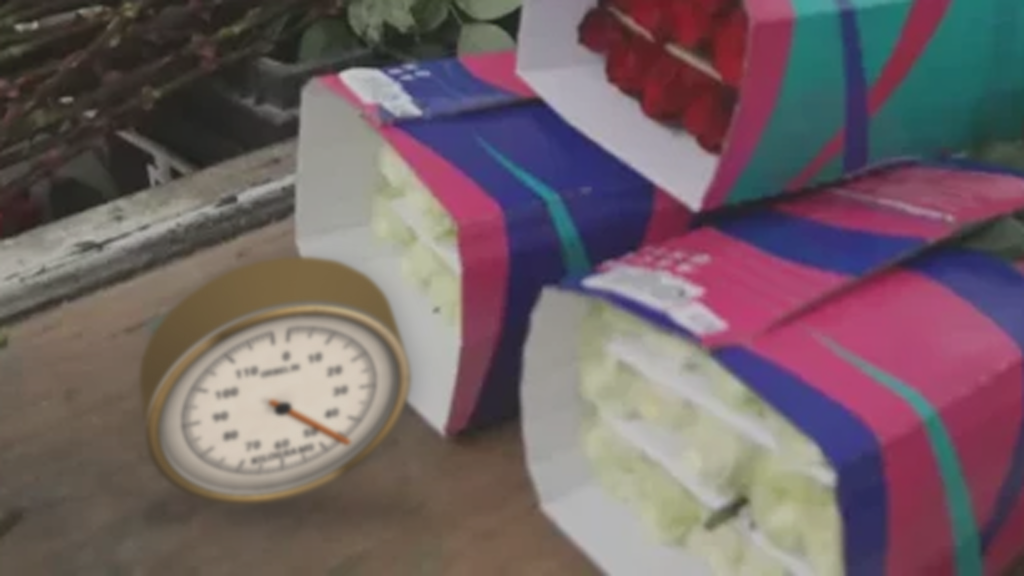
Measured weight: 45 kg
